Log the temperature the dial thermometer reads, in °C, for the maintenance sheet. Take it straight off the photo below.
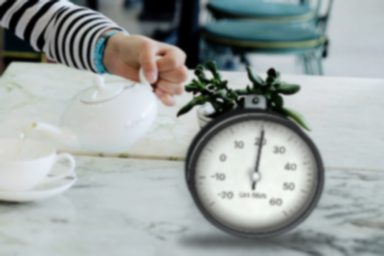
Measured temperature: 20 °C
